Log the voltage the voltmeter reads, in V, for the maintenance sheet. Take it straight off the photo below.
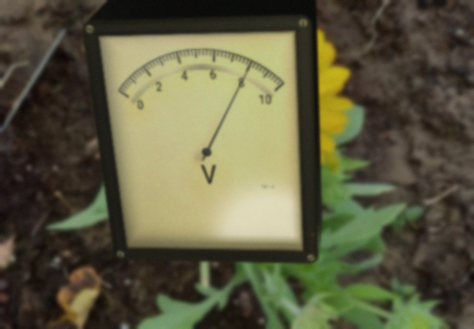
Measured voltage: 8 V
